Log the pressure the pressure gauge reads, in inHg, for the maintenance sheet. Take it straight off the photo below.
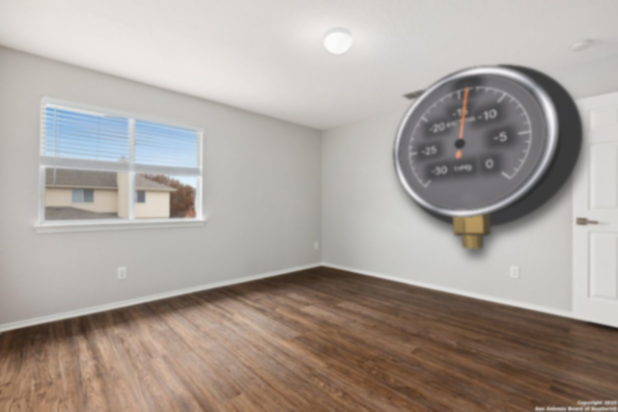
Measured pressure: -14 inHg
